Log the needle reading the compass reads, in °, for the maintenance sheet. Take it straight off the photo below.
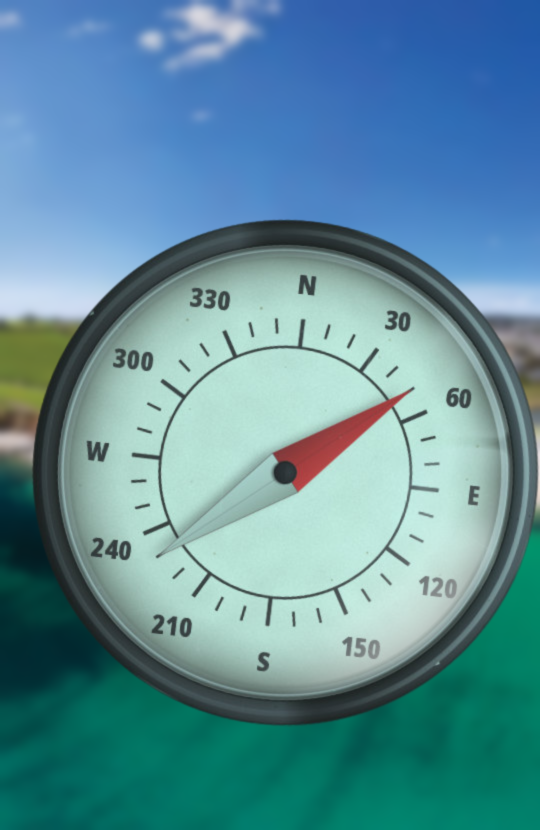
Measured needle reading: 50 °
